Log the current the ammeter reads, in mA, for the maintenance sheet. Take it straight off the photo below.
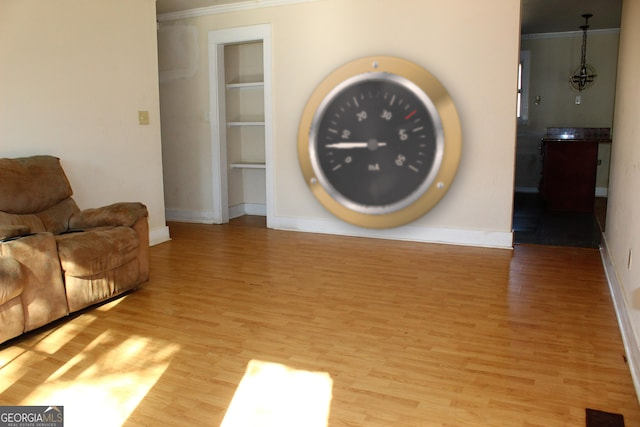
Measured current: 6 mA
